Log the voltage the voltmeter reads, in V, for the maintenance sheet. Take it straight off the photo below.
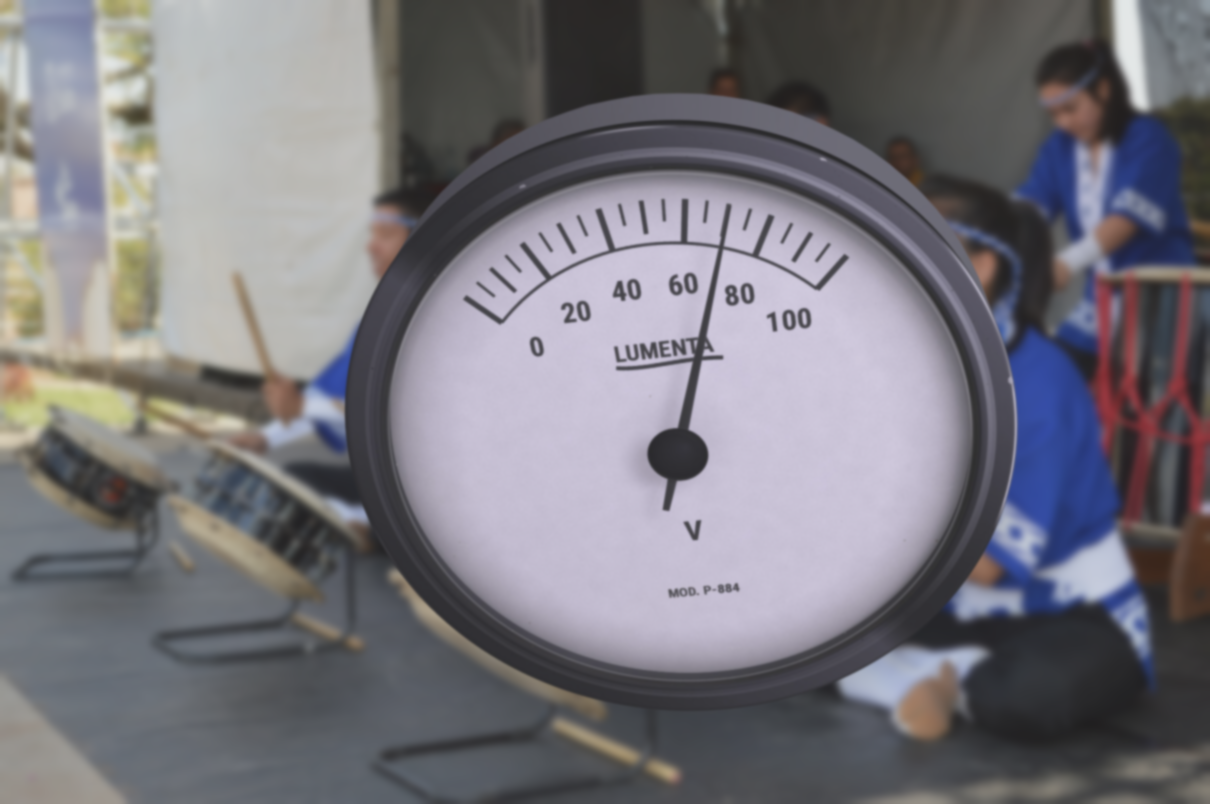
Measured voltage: 70 V
